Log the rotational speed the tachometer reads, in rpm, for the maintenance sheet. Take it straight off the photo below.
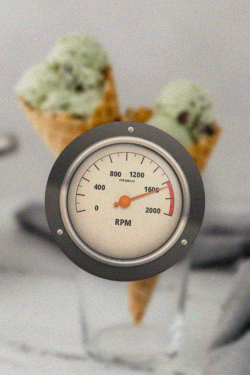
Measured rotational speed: 1650 rpm
